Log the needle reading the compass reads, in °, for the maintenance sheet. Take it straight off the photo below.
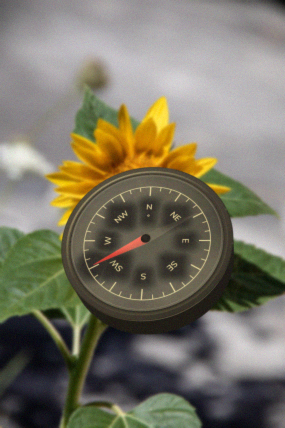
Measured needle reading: 240 °
